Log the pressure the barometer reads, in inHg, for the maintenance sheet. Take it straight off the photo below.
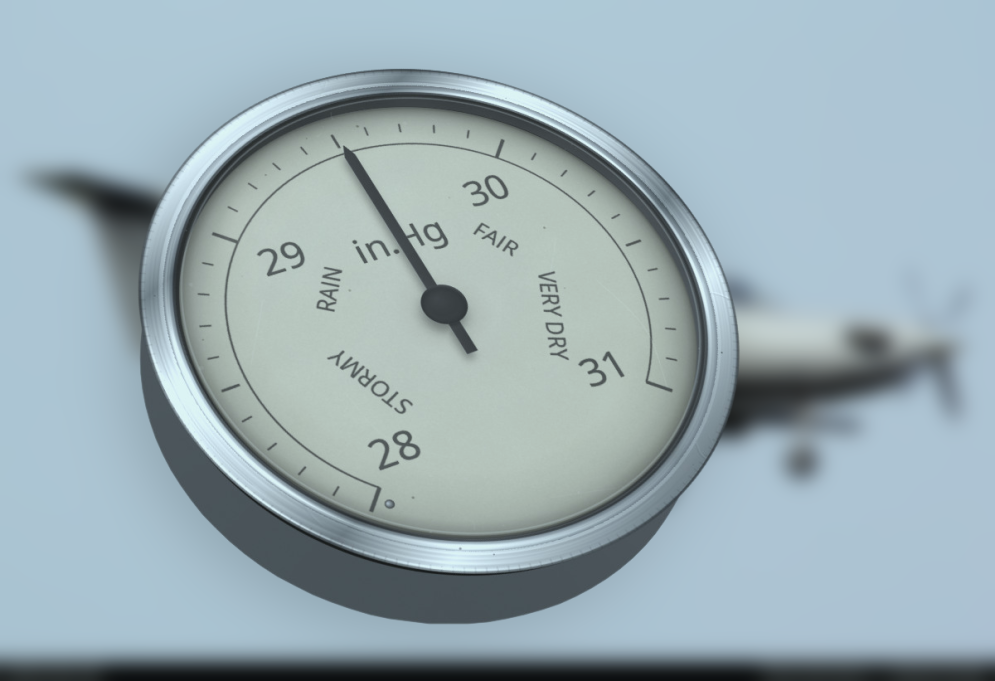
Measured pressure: 29.5 inHg
